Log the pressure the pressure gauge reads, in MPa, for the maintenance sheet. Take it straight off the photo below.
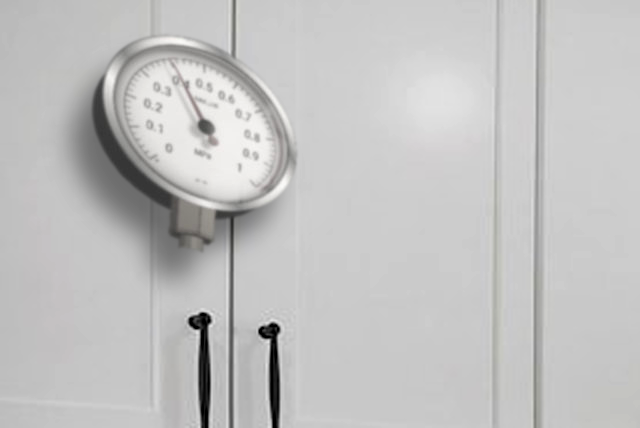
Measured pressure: 0.4 MPa
